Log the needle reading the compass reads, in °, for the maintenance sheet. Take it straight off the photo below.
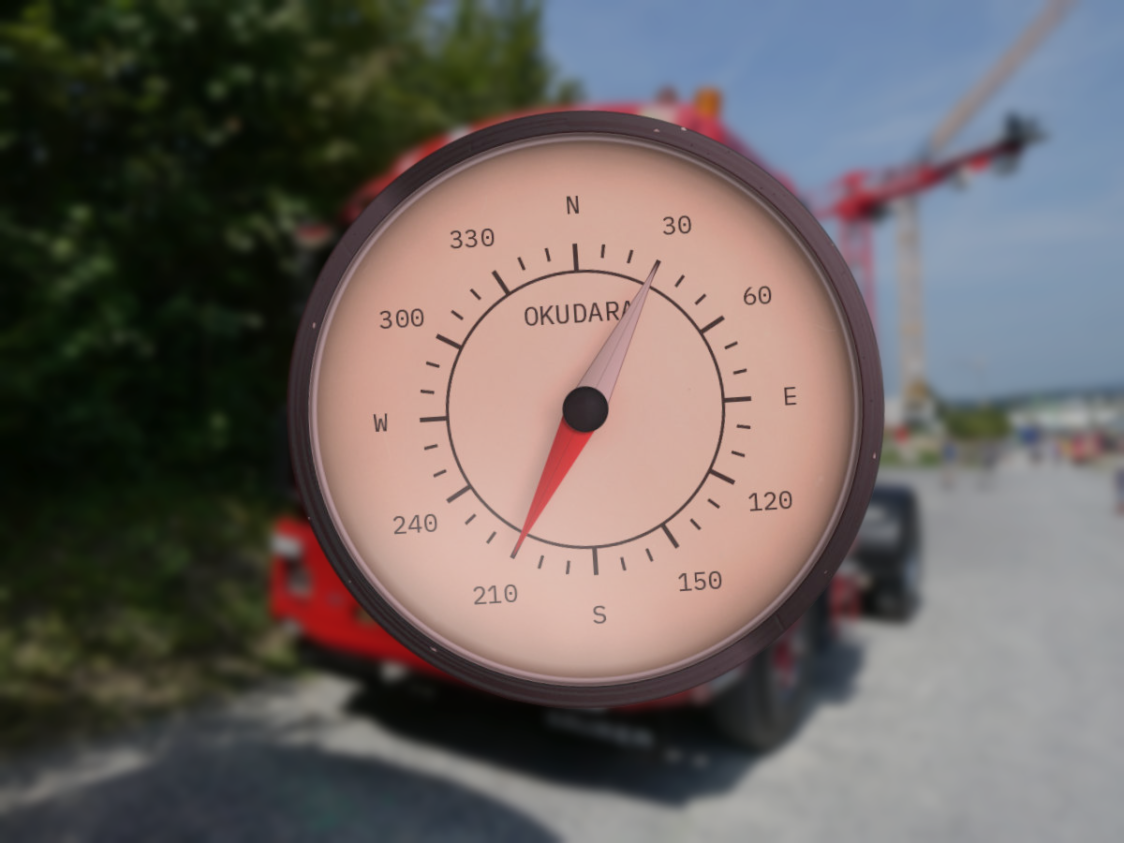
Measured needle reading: 210 °
